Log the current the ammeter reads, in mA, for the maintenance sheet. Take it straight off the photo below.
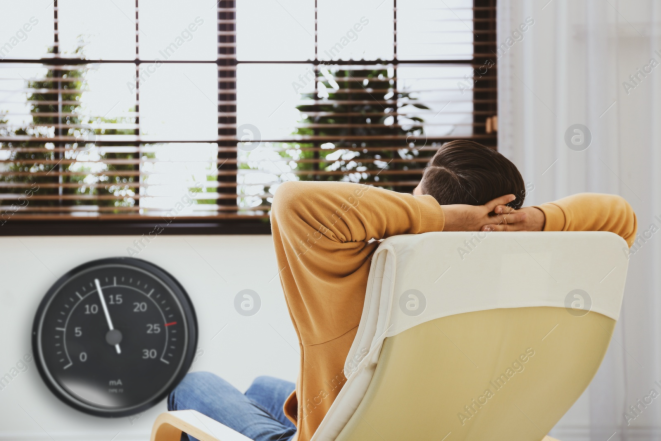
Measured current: 13 mA
